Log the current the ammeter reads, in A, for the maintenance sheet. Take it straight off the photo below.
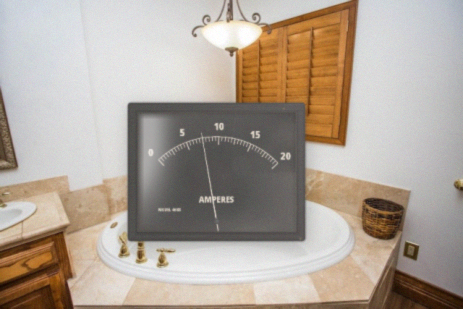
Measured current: 7.5 A
